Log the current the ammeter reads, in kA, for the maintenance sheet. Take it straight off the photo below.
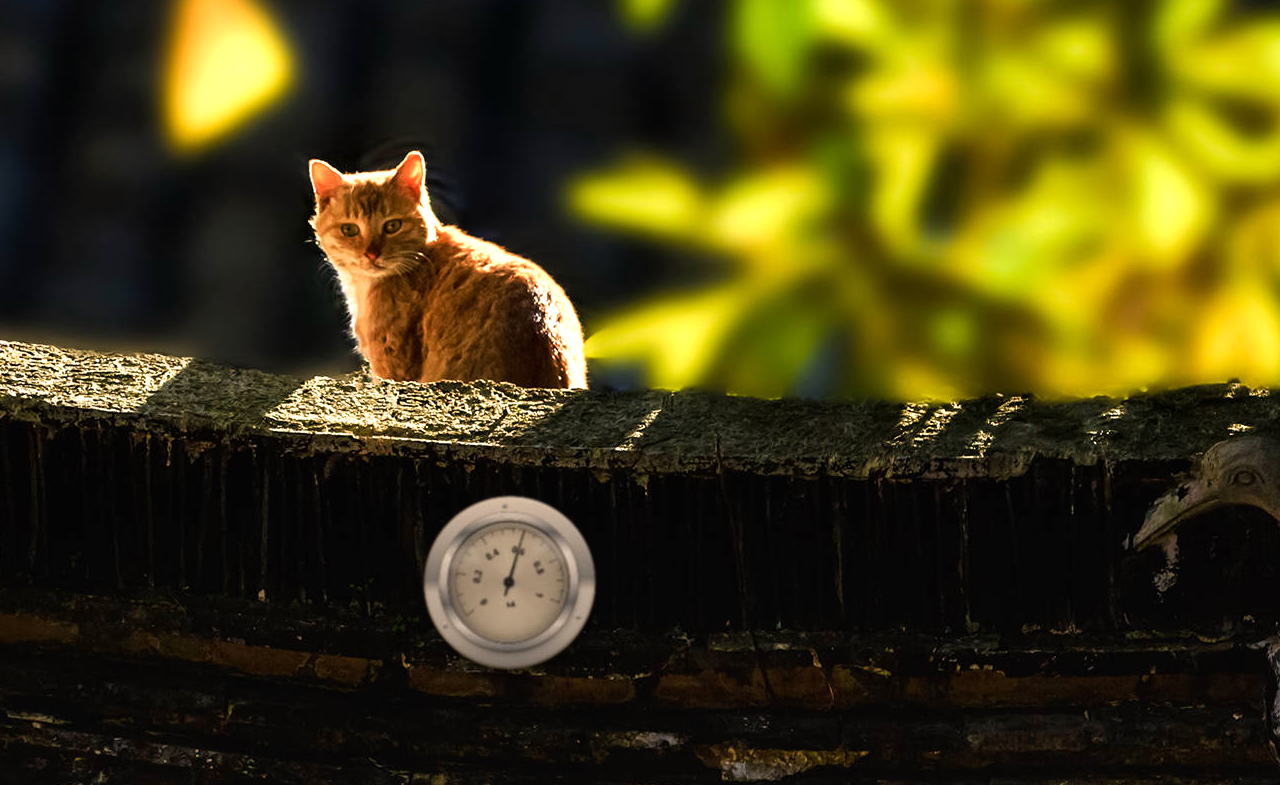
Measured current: 0.6 kA
